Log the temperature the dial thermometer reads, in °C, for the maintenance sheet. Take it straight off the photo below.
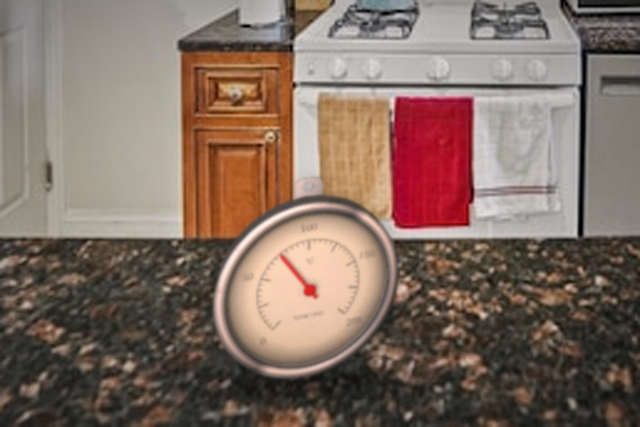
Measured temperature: 75 °C
